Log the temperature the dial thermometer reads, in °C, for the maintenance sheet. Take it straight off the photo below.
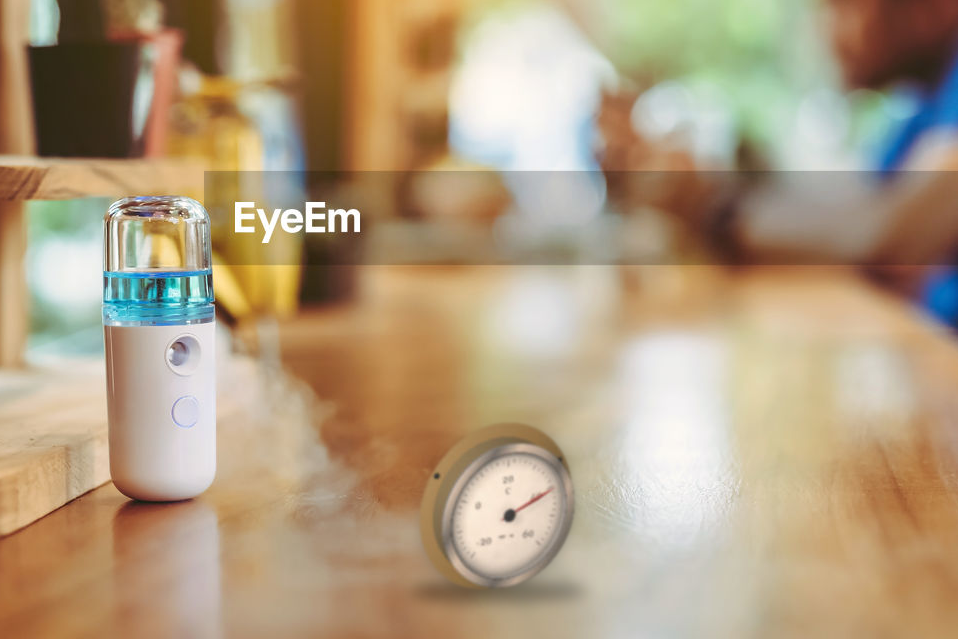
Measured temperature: 40 °C
